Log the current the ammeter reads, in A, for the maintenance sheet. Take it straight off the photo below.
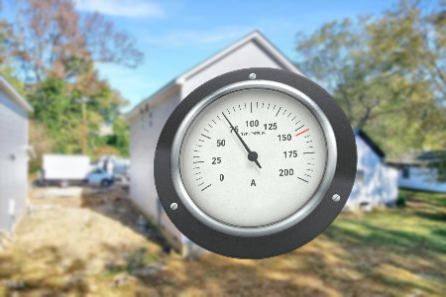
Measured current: 75 A
